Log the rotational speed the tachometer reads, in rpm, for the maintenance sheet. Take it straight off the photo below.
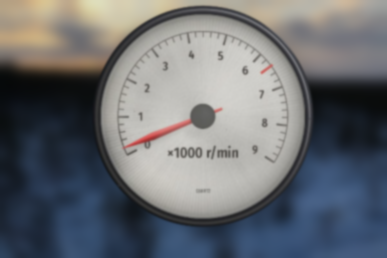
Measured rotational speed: 200 rpm
